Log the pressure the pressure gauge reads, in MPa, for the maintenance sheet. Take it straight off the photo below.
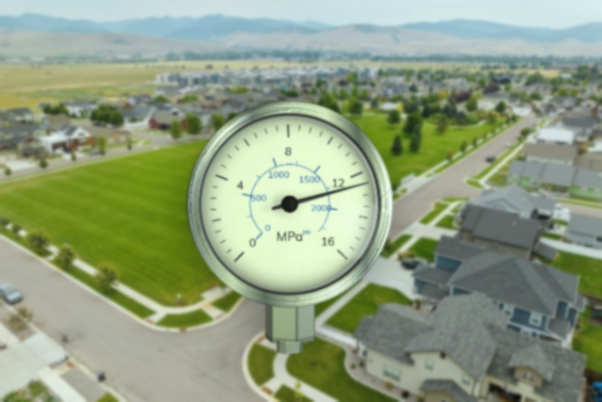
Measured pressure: 12.5 MPa
